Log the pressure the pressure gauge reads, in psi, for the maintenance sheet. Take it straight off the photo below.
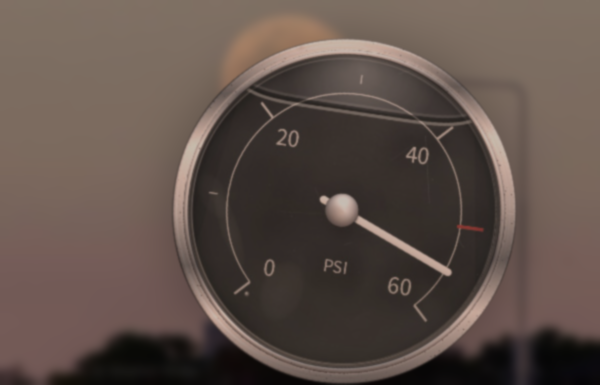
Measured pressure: 55 psi
